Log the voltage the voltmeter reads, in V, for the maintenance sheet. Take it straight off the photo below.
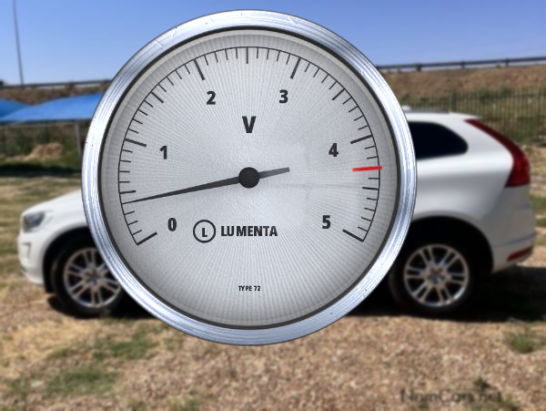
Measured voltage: 0.4 V
